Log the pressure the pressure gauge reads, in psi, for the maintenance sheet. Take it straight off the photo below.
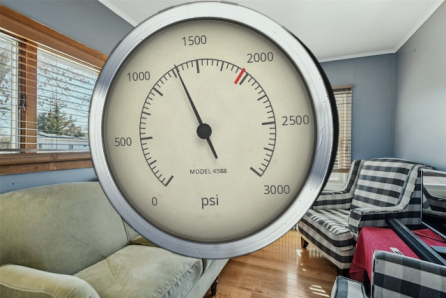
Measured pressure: 1300 psi
